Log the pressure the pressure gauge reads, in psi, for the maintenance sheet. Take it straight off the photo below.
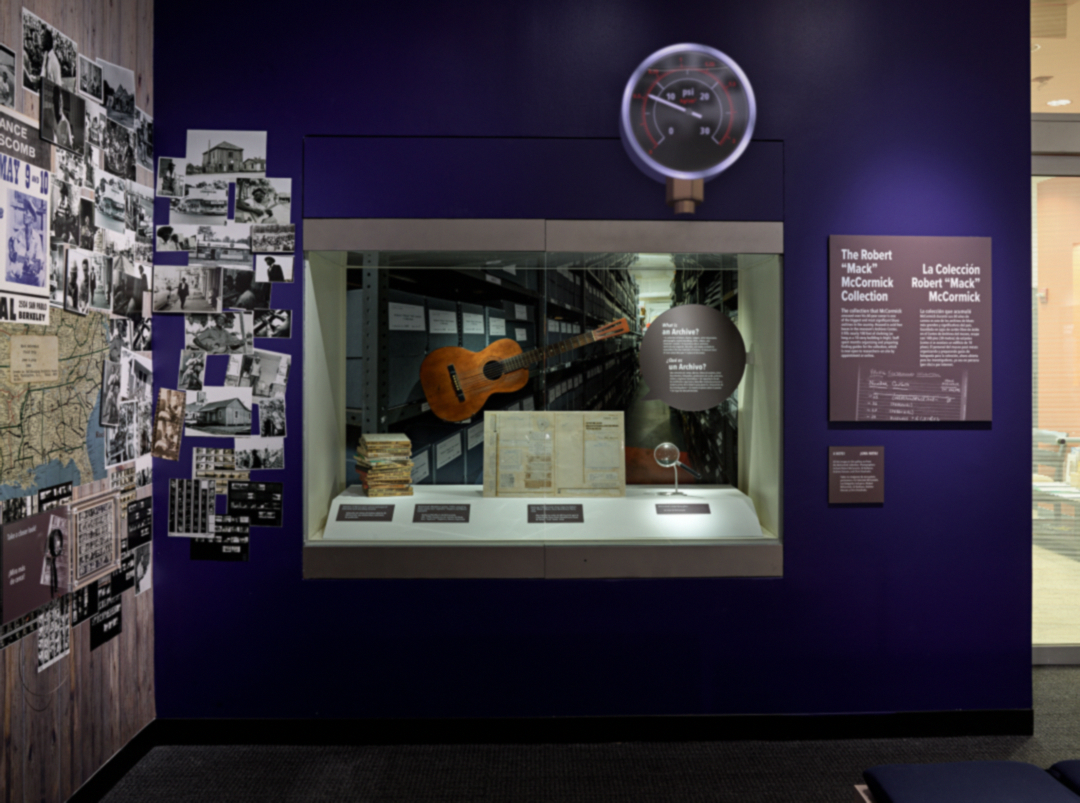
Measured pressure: 7.5 psi
